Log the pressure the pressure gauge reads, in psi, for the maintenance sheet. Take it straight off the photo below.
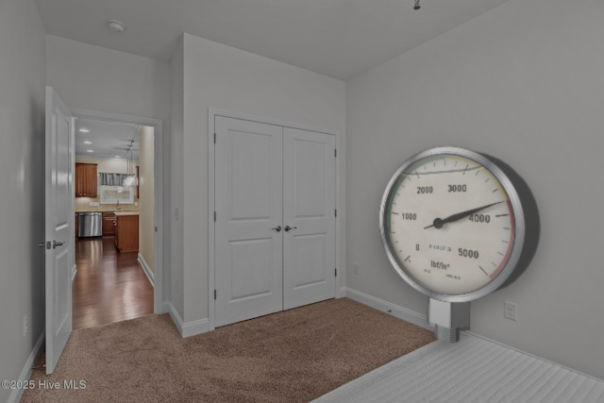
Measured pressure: 3800 psi
